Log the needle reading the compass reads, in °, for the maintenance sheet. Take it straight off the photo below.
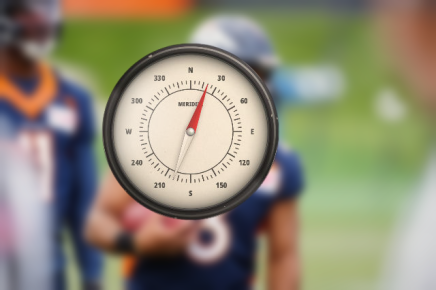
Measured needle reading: 20 °
